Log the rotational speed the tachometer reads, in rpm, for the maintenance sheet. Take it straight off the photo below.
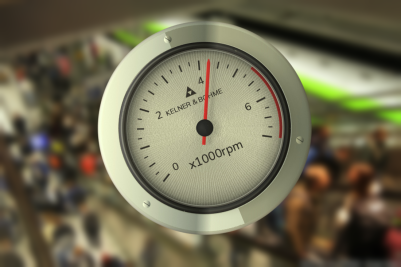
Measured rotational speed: 4250 rpm
